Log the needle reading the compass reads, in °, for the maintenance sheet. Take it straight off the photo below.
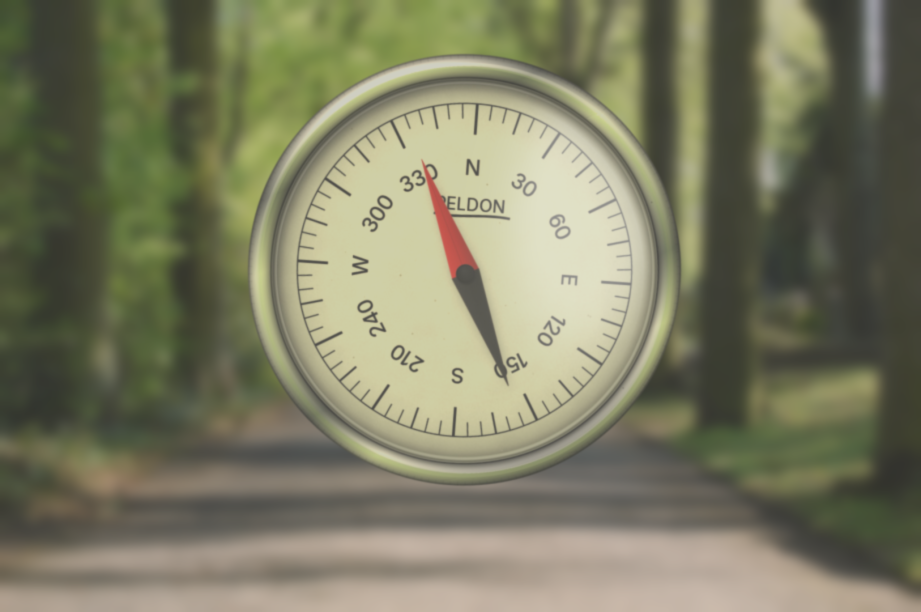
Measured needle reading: 335 °
